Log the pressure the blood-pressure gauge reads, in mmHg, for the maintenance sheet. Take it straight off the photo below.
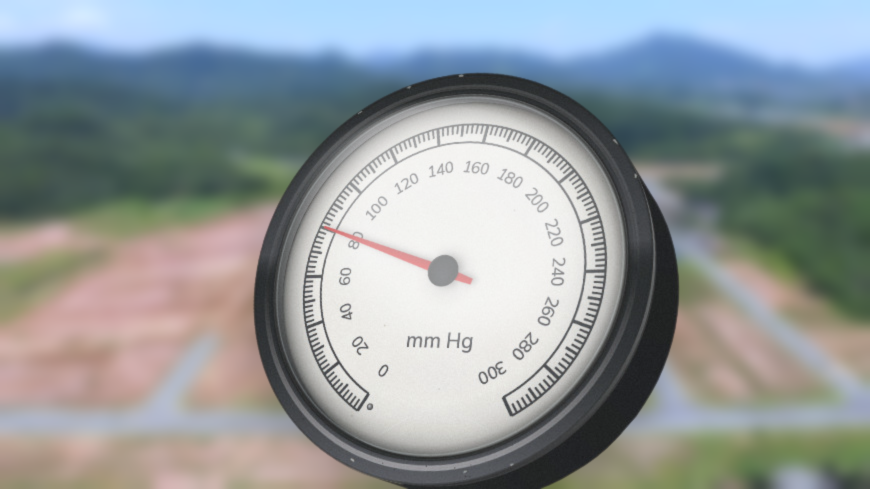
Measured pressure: 80 mmHg
